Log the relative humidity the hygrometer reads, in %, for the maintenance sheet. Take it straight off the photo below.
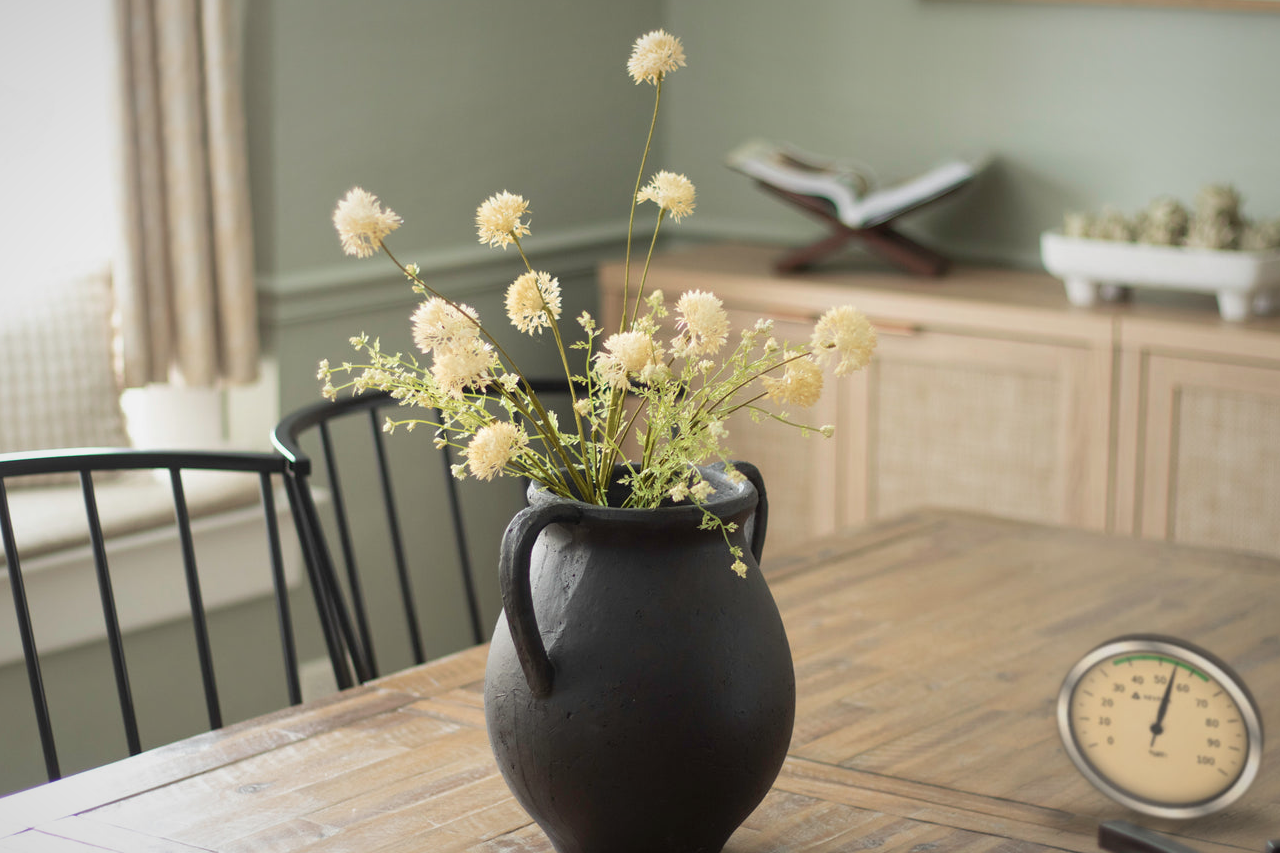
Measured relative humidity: 55 %
